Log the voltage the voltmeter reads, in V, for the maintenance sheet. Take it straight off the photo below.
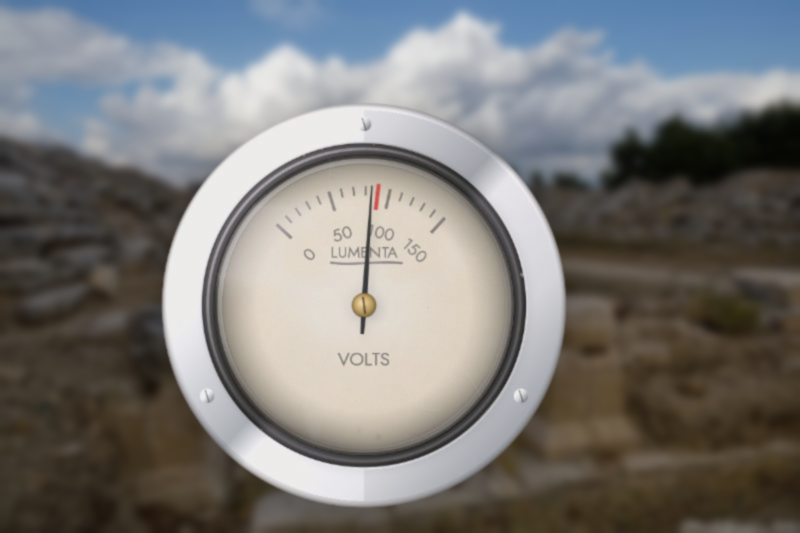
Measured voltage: 85 V
